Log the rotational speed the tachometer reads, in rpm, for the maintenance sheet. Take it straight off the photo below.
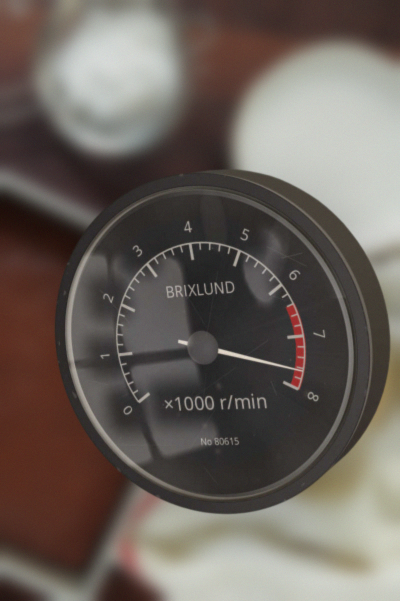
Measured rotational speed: 7600 rpm
